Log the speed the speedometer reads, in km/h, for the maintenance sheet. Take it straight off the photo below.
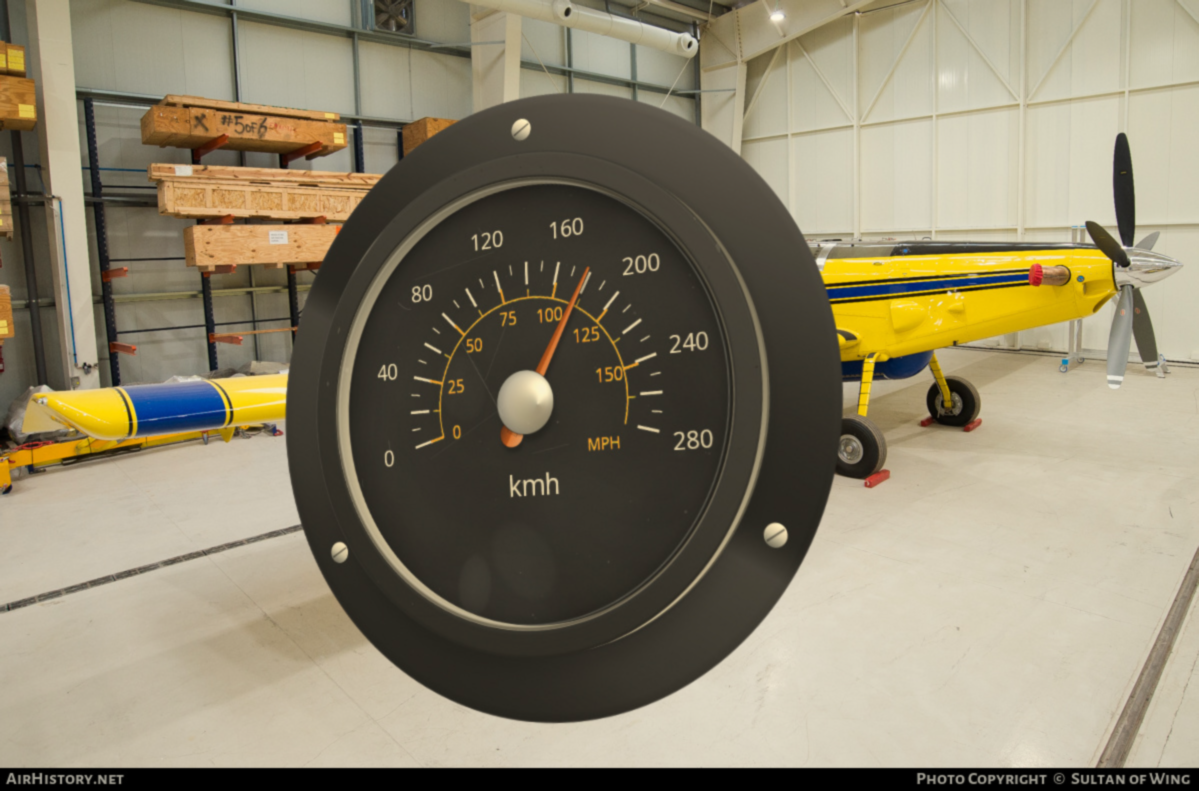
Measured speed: 180 km/h
